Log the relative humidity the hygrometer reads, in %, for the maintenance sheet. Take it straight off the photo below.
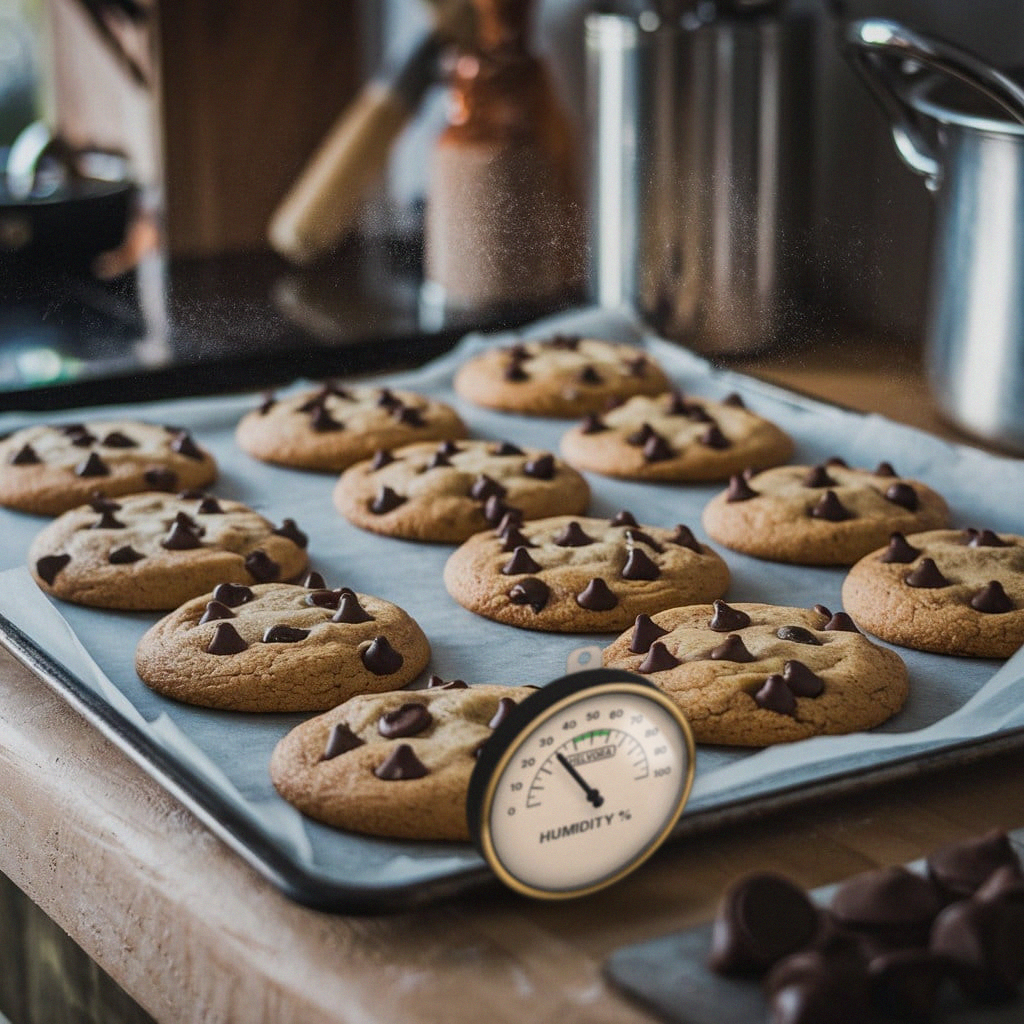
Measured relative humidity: 30 %
